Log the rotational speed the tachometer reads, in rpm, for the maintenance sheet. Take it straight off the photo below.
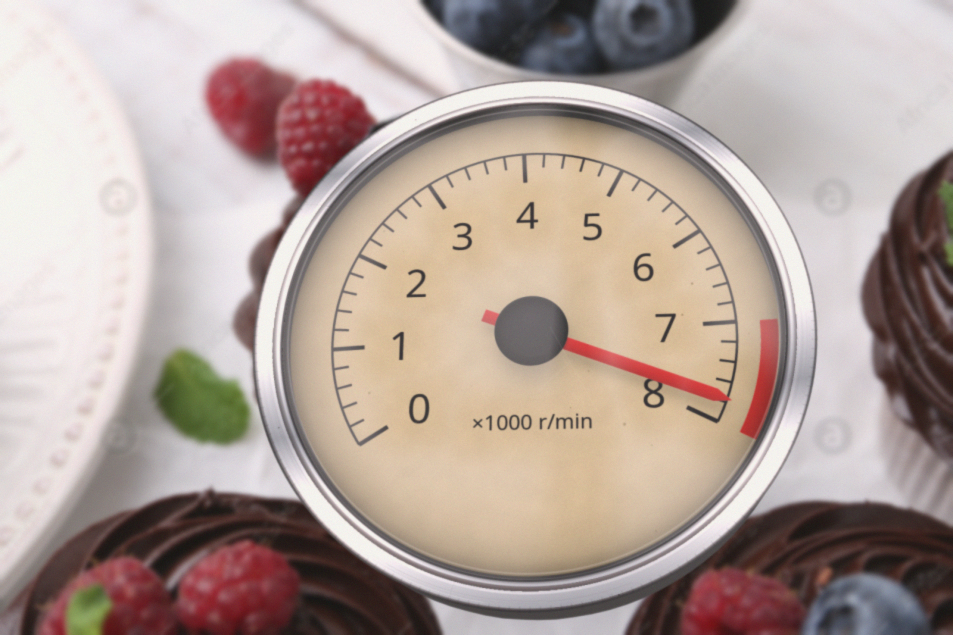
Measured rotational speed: 7800 rpm
